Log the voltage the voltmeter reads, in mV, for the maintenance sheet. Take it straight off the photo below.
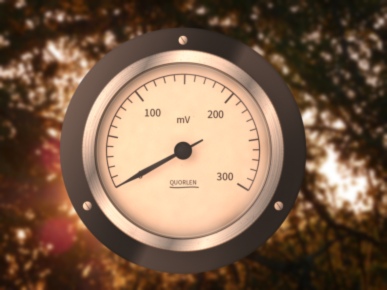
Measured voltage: 0 mV
